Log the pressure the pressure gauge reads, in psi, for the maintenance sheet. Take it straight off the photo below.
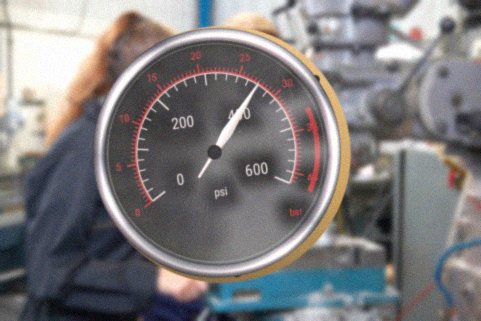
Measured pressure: 400 psi
